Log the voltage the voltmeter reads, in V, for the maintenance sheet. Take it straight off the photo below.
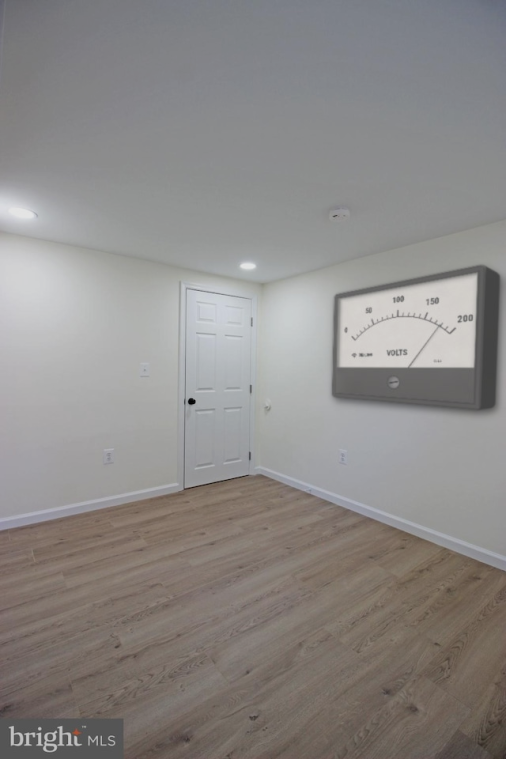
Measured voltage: 180 V
